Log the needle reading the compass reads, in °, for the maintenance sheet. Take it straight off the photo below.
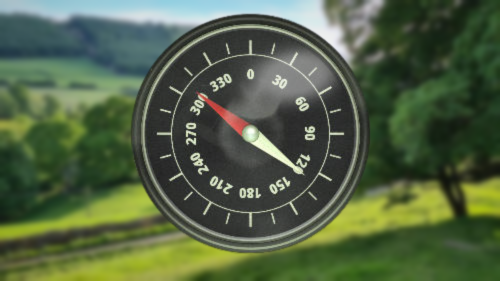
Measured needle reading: 307.5 °
